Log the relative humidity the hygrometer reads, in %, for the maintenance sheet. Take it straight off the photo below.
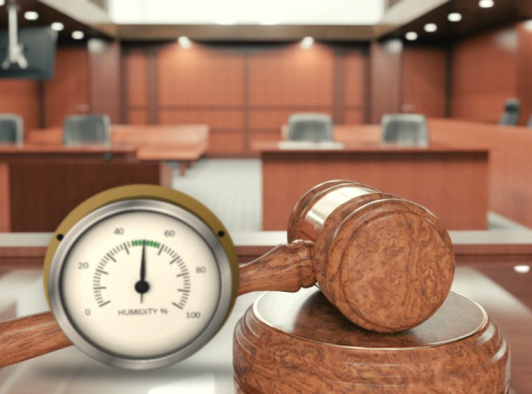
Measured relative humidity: 50 %
